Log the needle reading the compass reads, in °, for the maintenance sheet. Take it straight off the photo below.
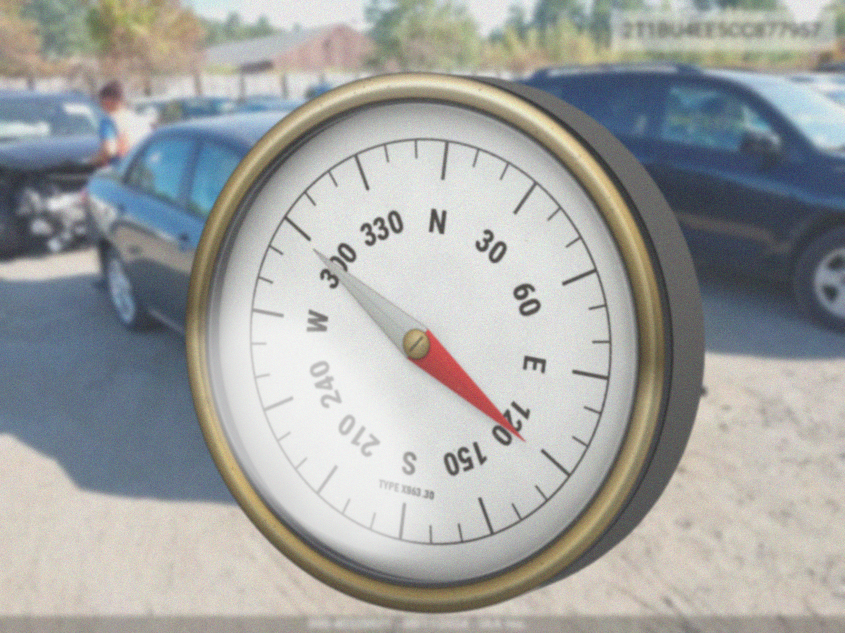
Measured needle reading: 120 °
